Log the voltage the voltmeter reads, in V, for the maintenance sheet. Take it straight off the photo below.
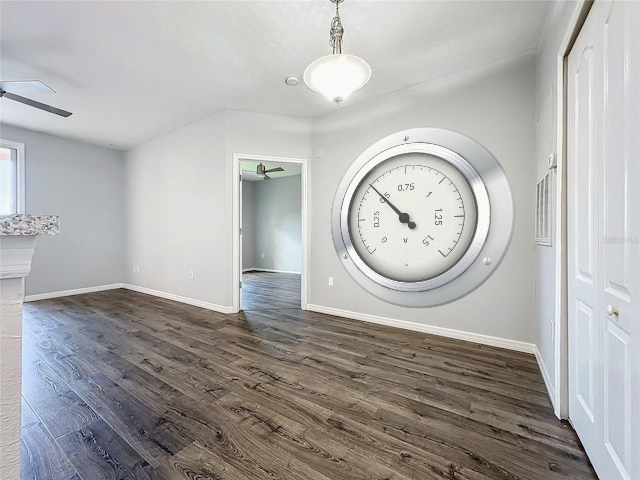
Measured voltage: 0.5 V
